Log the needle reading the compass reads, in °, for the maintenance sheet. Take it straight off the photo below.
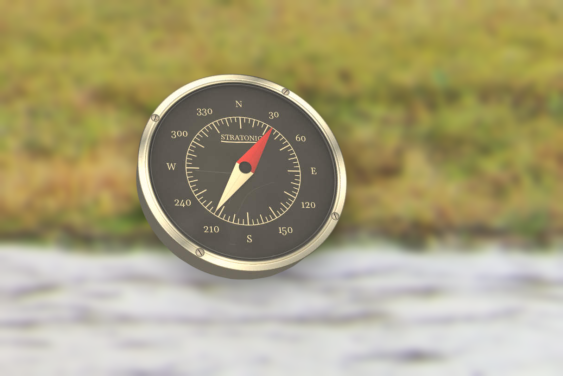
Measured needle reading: 35 °
